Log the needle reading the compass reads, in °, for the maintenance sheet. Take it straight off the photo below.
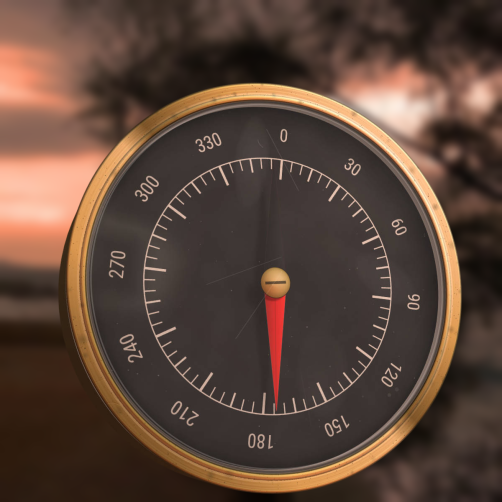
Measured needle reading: 175 °
